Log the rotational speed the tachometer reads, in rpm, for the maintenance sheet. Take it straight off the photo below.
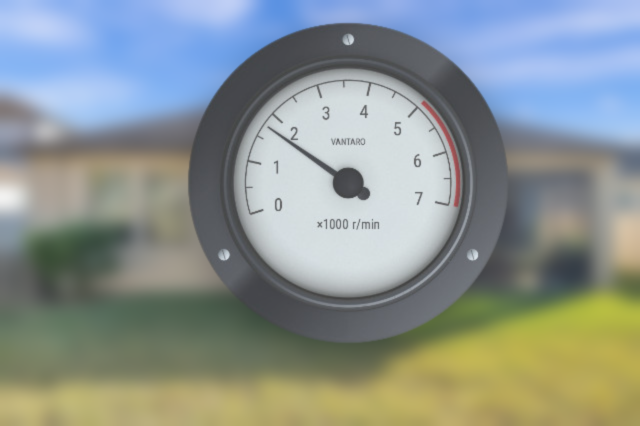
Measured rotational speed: 1750 rpm
